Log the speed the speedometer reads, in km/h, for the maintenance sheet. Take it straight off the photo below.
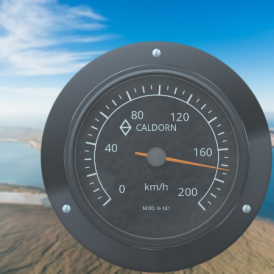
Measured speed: 172.5 km/h
